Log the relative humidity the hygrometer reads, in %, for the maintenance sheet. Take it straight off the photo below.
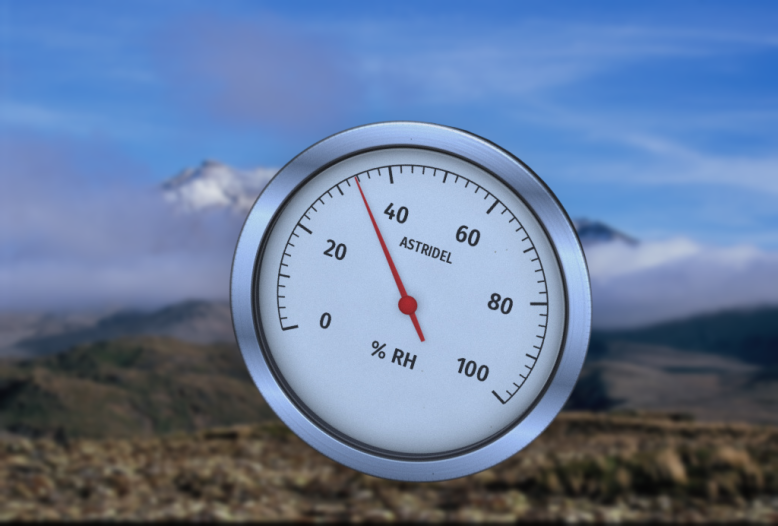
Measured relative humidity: 34 %
